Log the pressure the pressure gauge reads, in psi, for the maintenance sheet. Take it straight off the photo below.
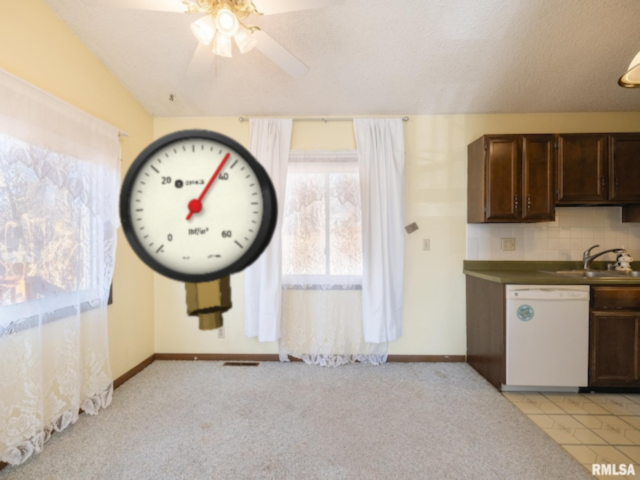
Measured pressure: 38 psi
